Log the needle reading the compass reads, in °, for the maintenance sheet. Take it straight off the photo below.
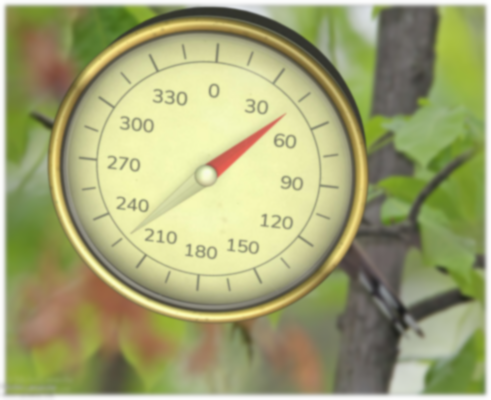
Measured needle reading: 45 °
